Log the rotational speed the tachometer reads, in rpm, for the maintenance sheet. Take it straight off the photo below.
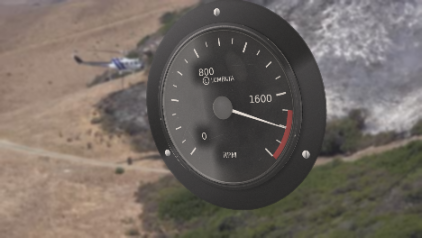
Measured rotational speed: 1800 rpm
